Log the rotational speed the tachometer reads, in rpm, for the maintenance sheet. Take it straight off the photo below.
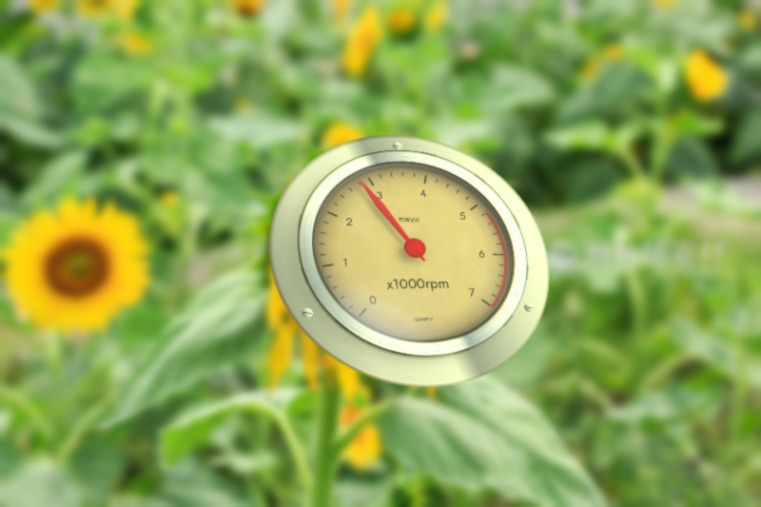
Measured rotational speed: 2800 rpm
